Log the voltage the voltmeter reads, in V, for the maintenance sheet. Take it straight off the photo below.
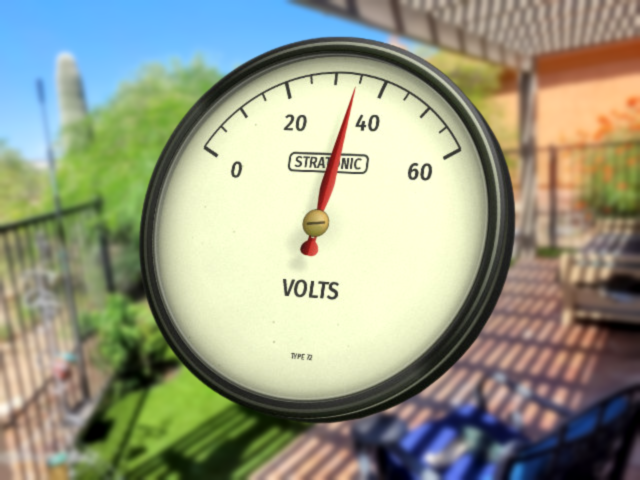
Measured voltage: 35 V
